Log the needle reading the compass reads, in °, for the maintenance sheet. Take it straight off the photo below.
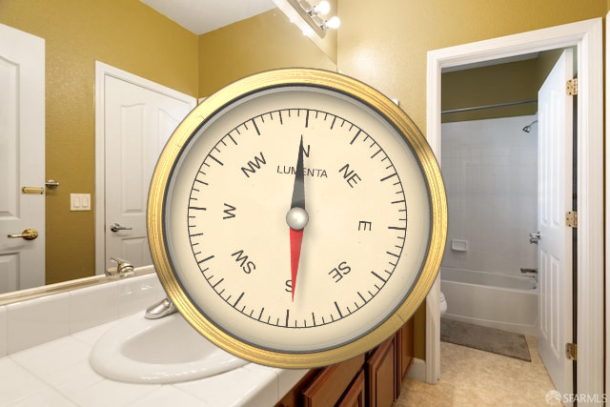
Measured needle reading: 177.5 °
